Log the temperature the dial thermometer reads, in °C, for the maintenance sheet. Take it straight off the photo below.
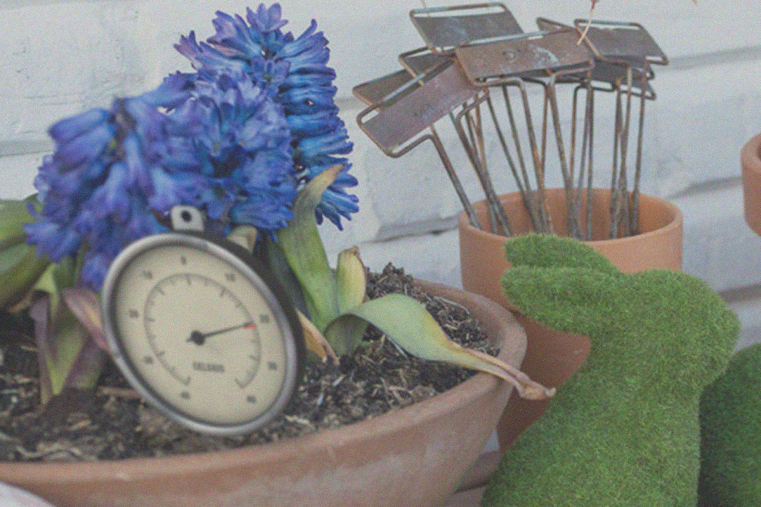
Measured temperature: 20 °C
